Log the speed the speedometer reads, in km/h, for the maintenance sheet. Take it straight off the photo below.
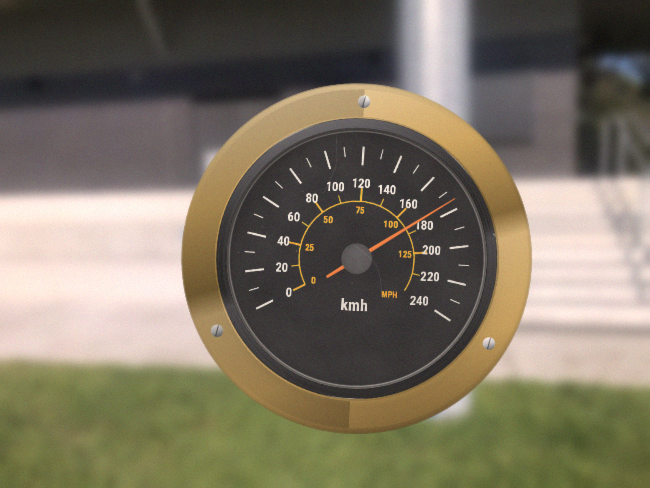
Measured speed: 175 km/h
